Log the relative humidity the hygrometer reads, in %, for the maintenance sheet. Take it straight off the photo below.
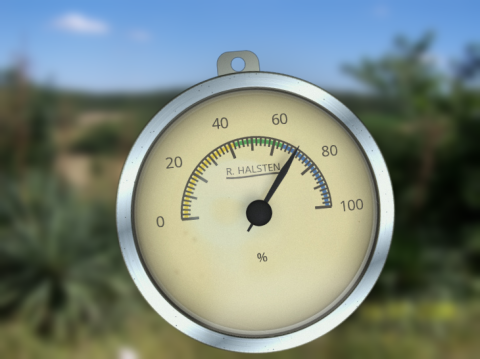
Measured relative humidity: 70 %
